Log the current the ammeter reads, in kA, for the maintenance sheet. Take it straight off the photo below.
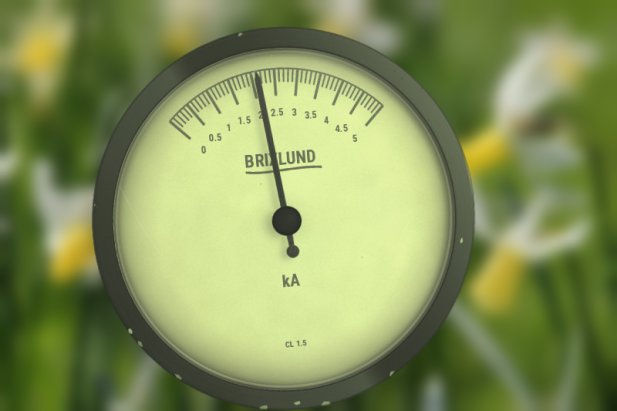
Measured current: 2.1 kA
